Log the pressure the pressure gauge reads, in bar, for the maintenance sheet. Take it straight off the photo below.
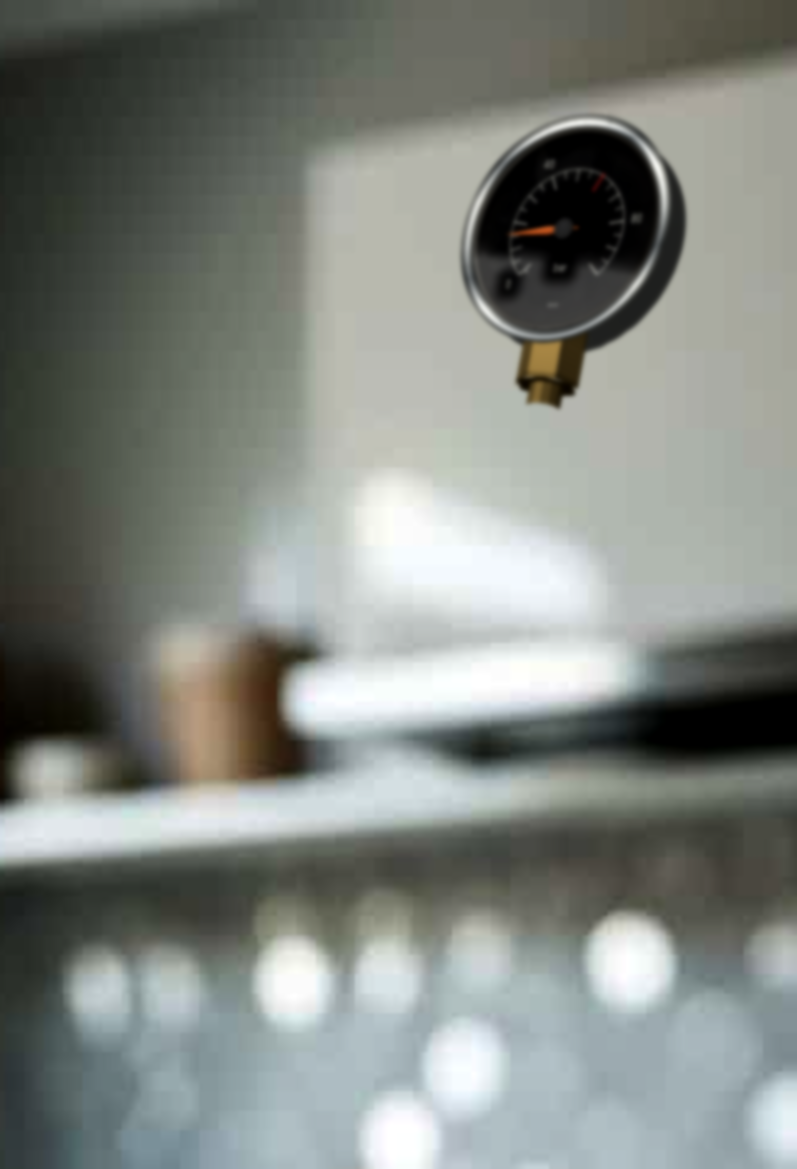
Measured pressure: 15 bar
